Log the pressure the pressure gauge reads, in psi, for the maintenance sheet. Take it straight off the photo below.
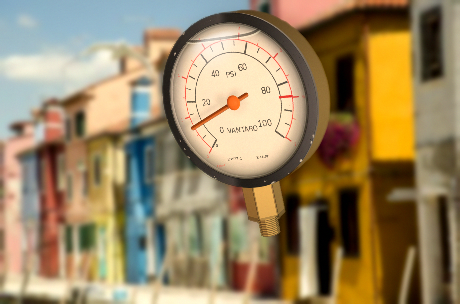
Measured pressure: 10 psi
